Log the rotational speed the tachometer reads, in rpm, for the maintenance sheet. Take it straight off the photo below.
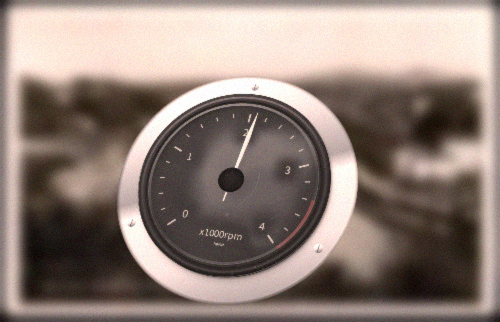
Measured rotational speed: 2100 rpm
